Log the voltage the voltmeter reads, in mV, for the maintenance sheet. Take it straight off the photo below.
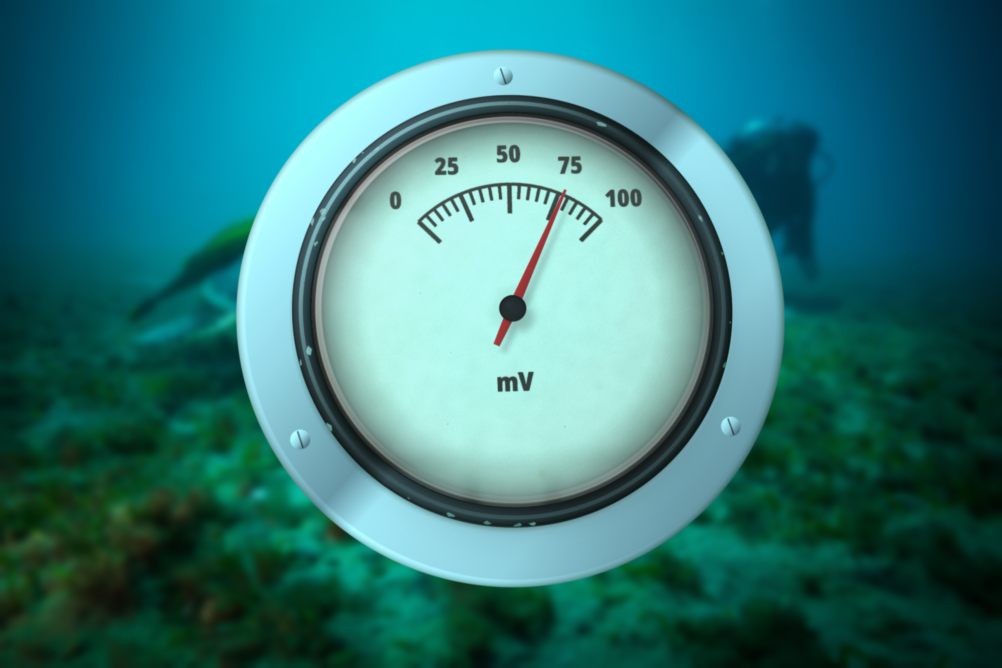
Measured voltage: 77.5 mV
